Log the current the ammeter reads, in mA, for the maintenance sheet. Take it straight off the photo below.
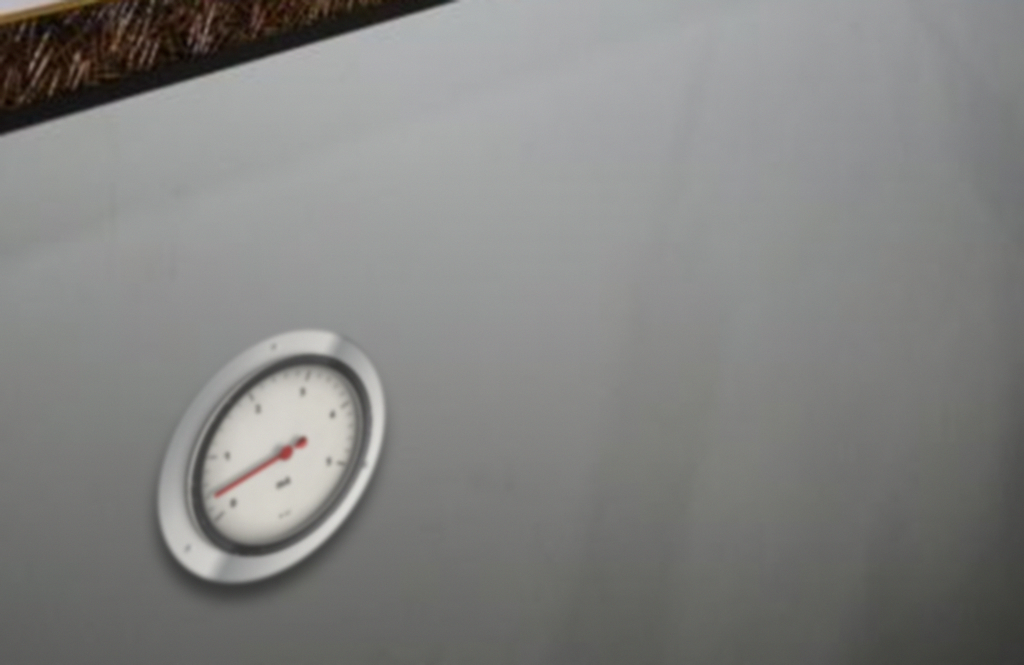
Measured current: 0.4 mA
